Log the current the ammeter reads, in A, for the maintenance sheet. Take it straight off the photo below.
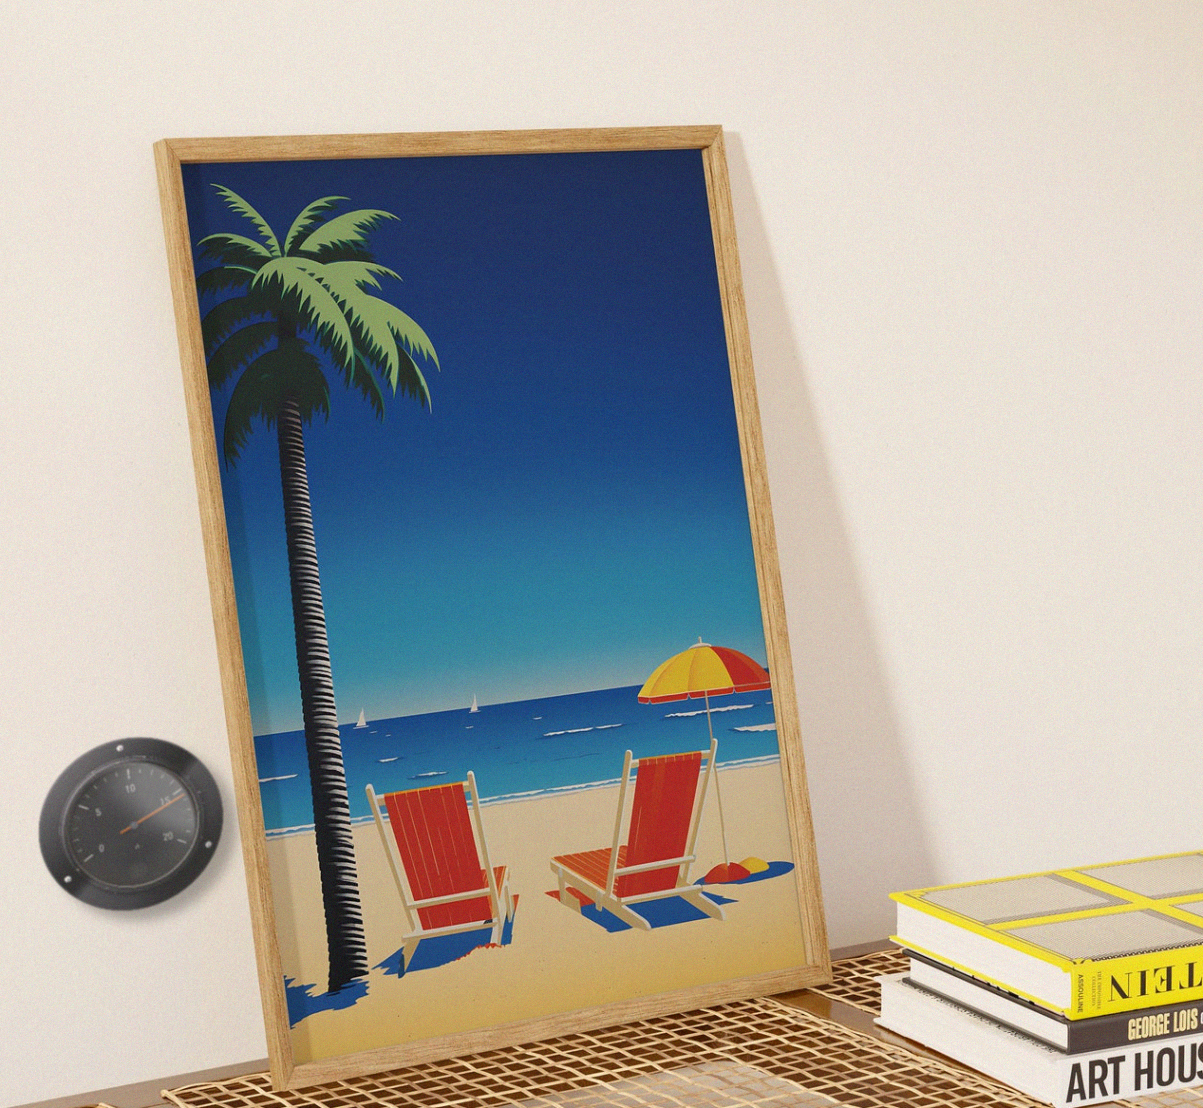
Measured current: 15.5 A
